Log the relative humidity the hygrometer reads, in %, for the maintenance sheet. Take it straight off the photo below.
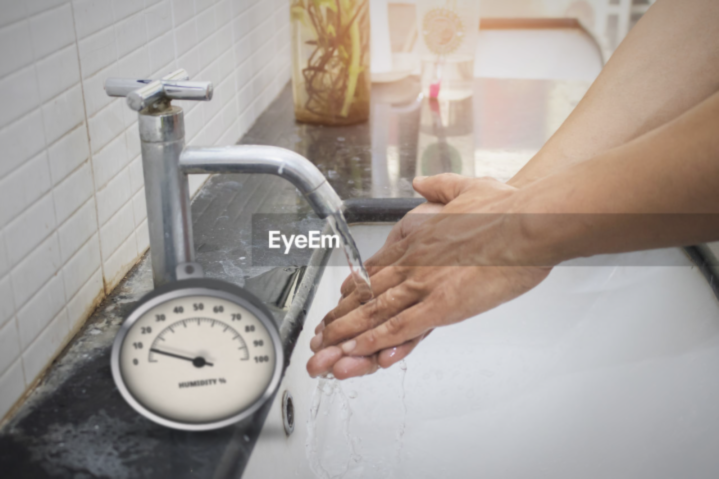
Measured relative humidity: 10 %
